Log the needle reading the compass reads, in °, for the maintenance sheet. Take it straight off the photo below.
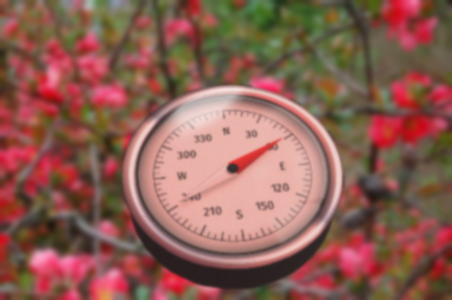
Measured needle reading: 60 °
